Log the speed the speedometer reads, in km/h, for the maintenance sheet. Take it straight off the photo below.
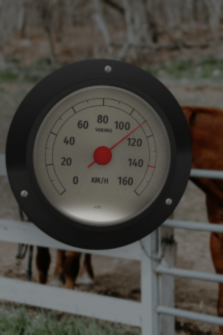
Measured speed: 110 km/h
